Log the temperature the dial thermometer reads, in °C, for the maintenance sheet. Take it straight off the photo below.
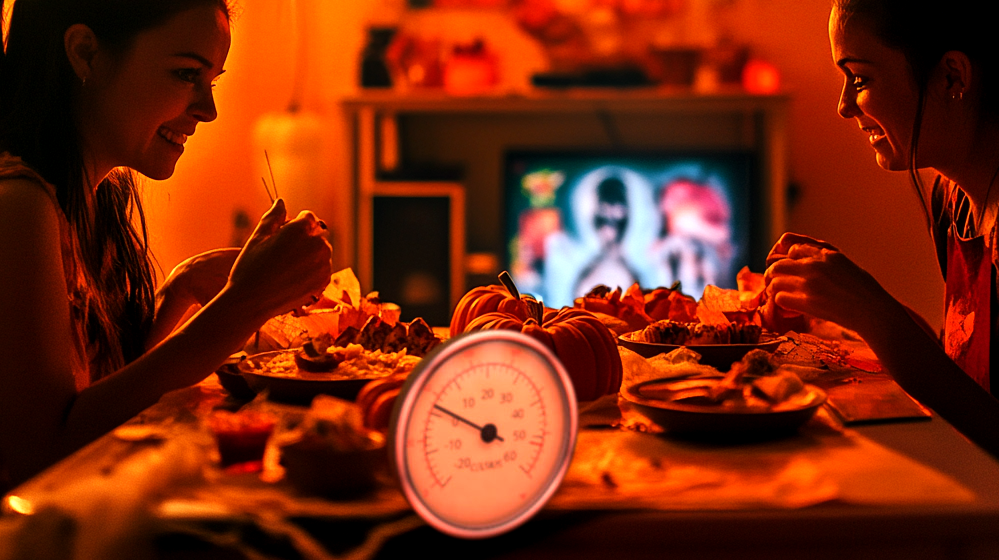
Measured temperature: 2 °C
